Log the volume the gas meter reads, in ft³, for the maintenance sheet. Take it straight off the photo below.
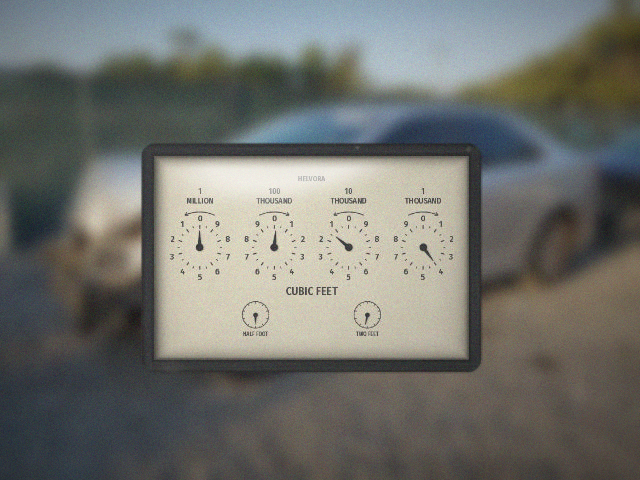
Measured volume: 1400 ft³
